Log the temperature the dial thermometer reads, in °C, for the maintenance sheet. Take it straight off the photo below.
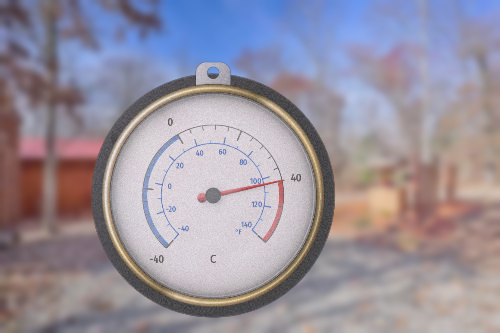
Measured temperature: 40 °C
